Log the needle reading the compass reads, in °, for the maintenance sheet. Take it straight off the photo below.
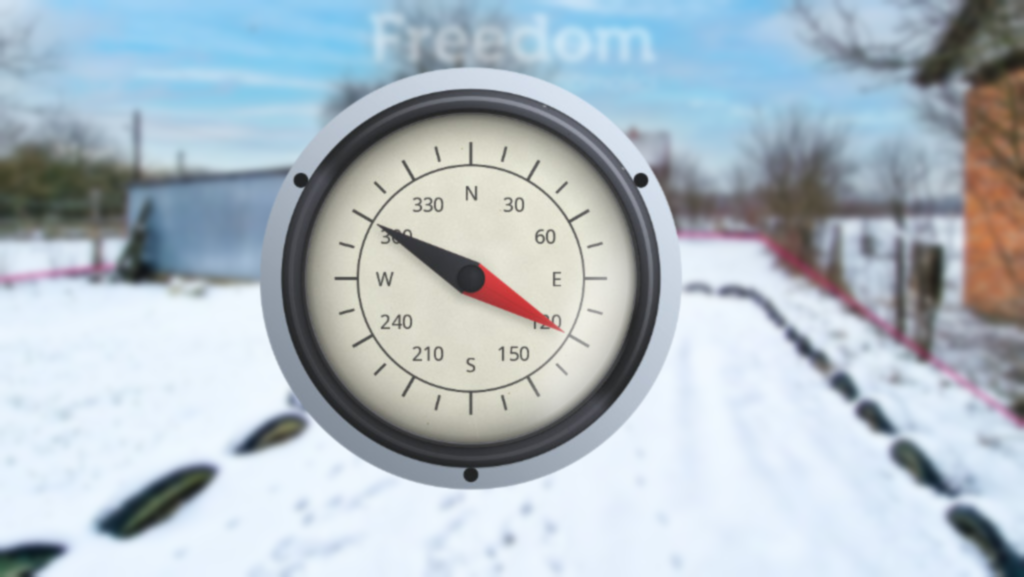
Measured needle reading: 120 °
